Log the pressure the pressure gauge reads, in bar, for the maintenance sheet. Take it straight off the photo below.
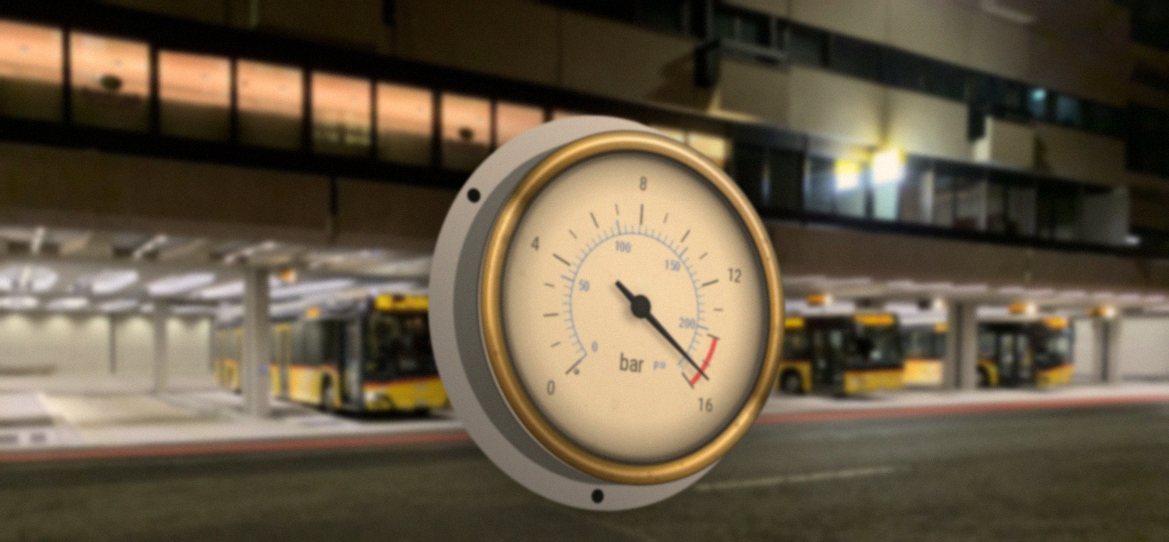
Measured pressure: 15.5 bar
